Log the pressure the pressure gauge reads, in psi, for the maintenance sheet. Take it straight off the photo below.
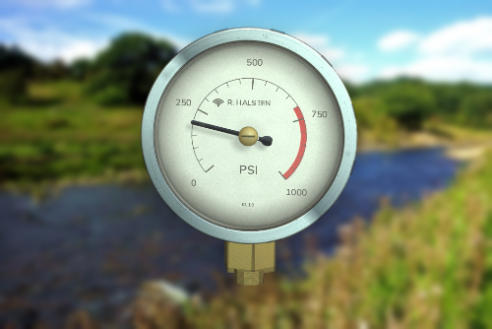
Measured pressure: 200 psi
